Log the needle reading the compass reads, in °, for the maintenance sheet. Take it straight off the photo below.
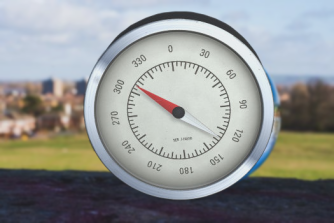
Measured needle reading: 310 °
